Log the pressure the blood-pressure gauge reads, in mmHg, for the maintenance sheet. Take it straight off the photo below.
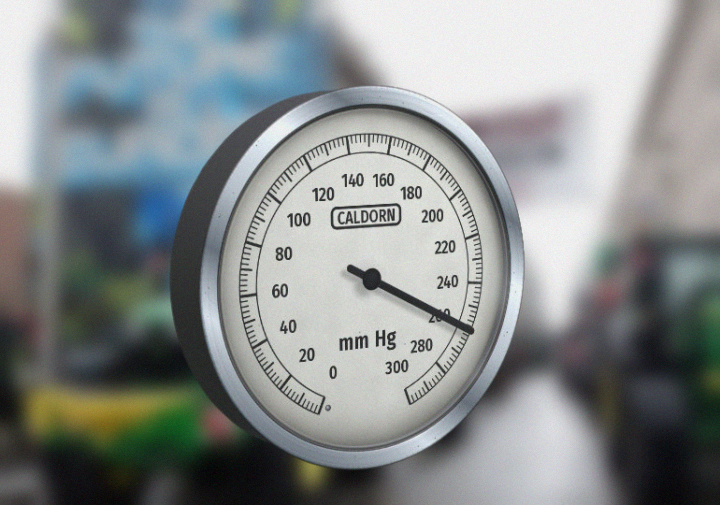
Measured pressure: 260 mmHg
